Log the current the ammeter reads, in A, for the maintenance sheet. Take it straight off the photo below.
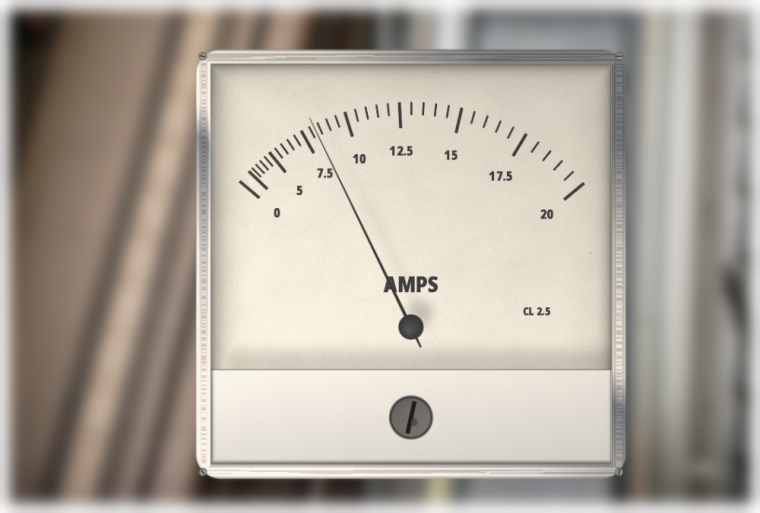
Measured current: 8.25 A
